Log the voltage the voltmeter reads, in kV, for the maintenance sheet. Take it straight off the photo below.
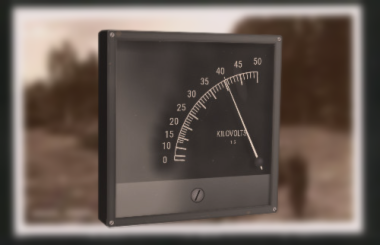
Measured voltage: 40 kV
